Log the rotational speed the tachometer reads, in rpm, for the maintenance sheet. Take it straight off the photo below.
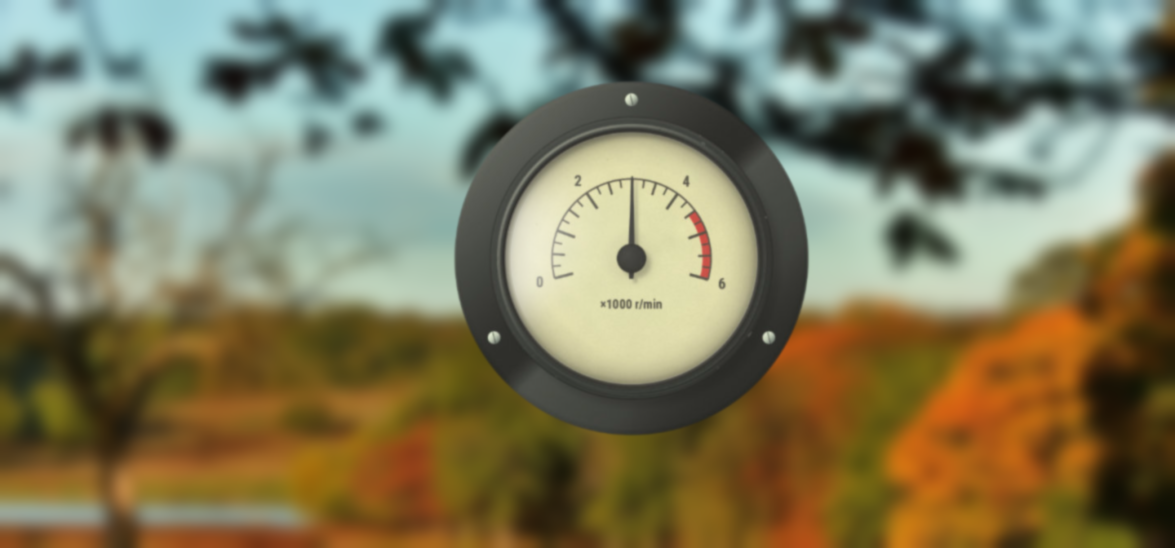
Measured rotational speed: 3000 rpm
